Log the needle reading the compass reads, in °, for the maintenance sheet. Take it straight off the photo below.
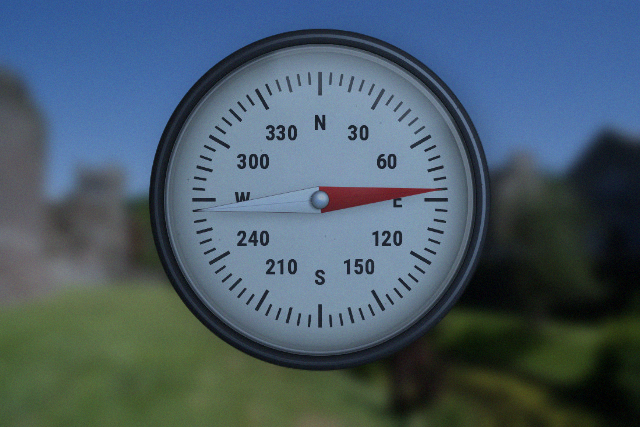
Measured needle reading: 85 °
